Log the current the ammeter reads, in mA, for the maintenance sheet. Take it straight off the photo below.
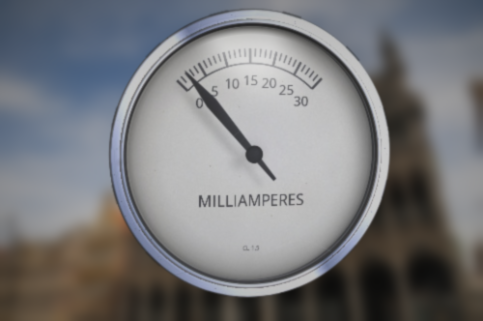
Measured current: 2 mA
